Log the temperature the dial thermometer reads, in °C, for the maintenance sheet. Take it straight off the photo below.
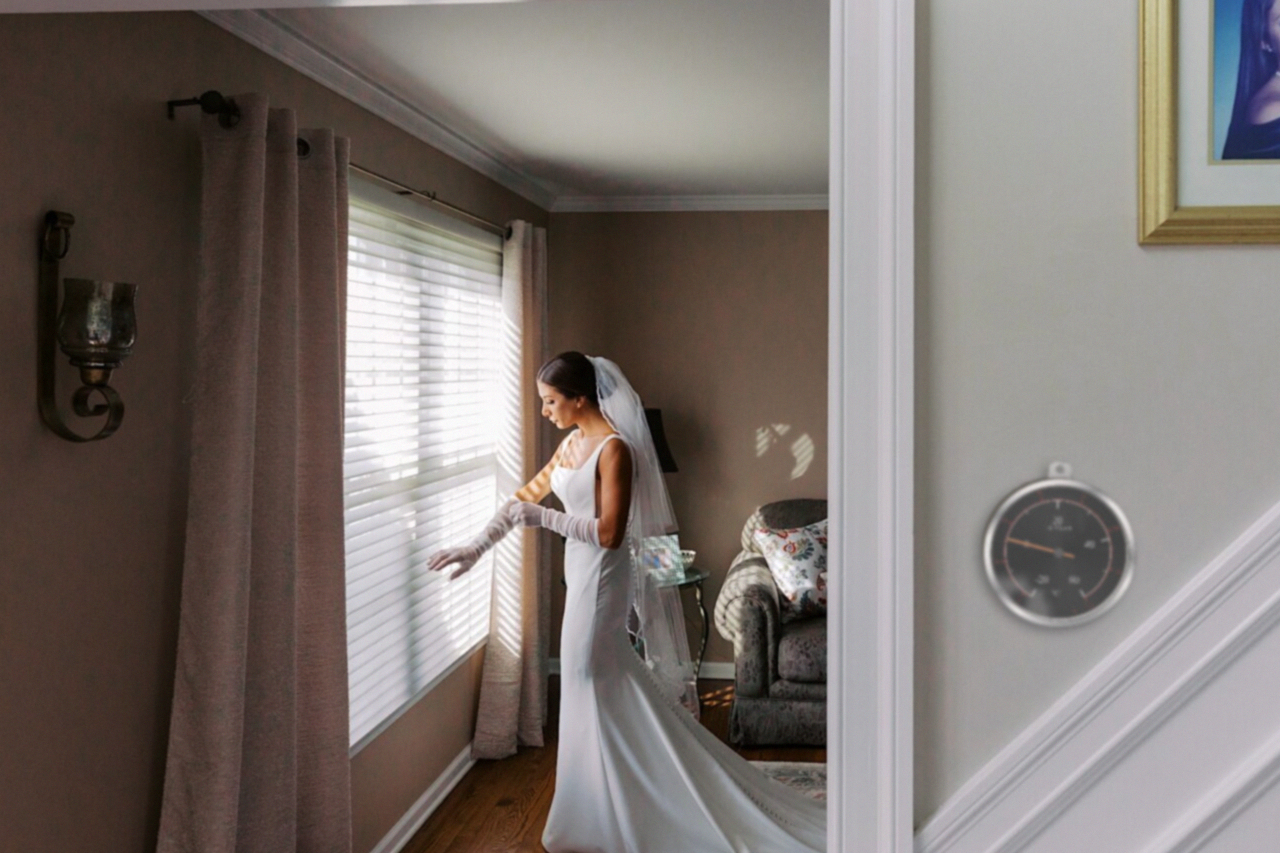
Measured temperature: 0 °C
